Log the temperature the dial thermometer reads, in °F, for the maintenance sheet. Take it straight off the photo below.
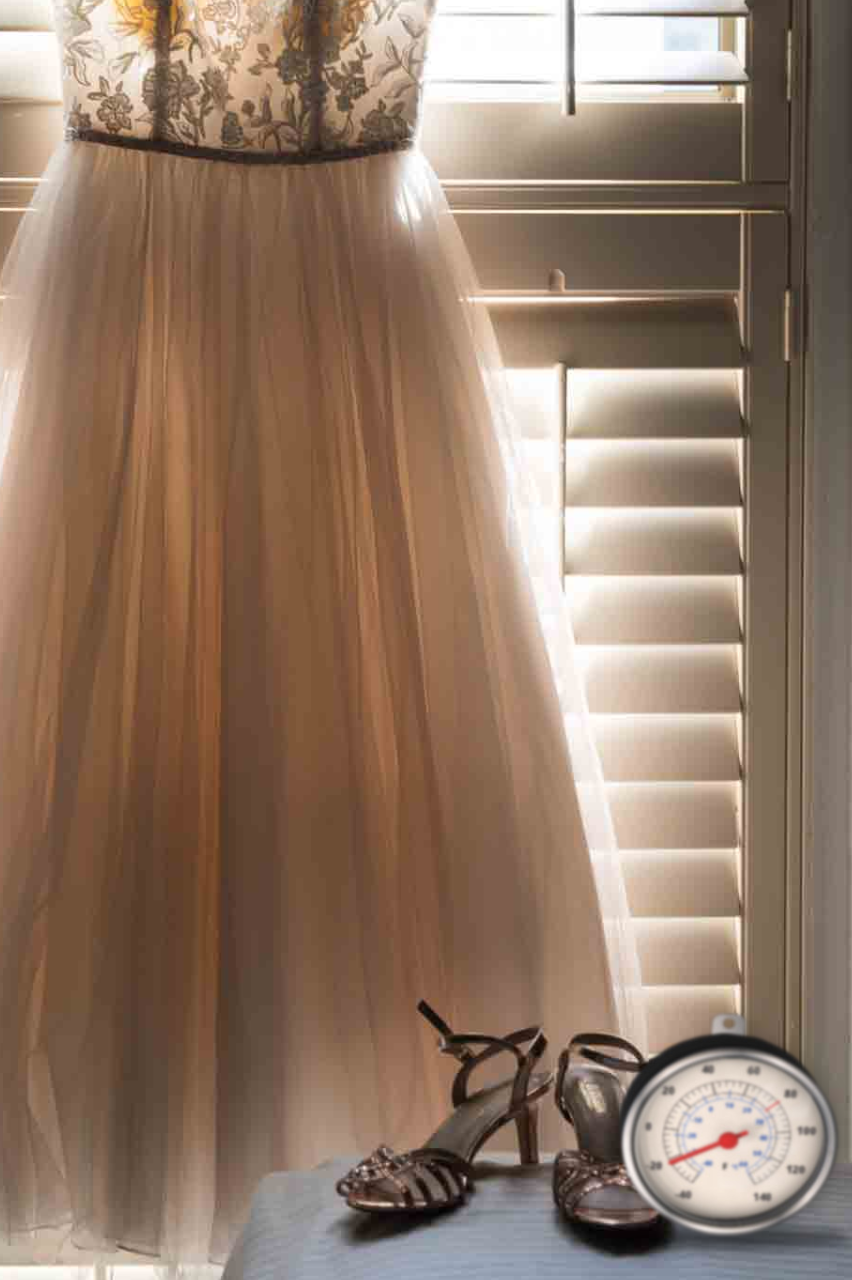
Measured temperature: -20 °F
